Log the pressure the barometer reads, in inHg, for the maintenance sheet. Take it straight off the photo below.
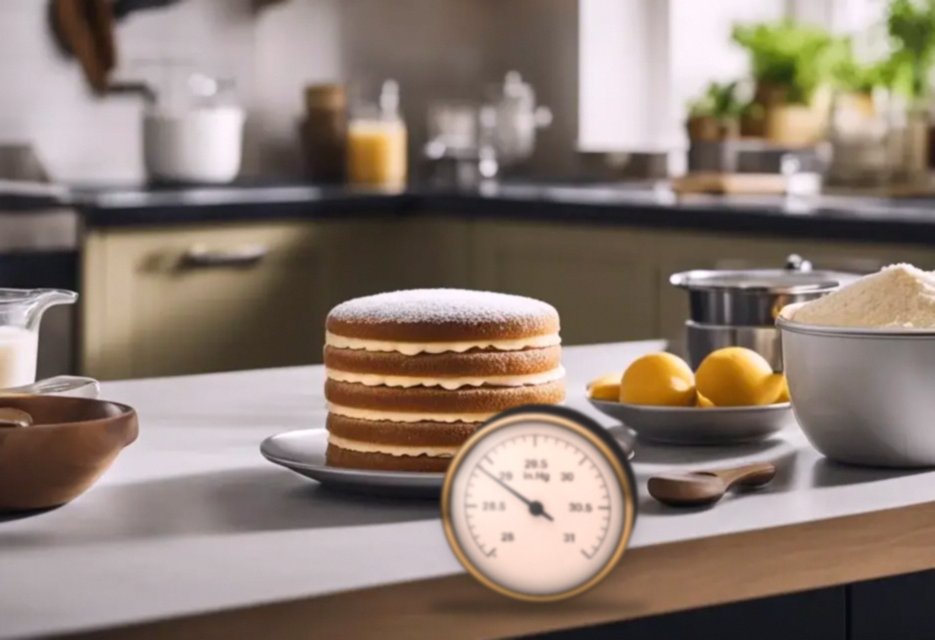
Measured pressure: 28.9 inHg
